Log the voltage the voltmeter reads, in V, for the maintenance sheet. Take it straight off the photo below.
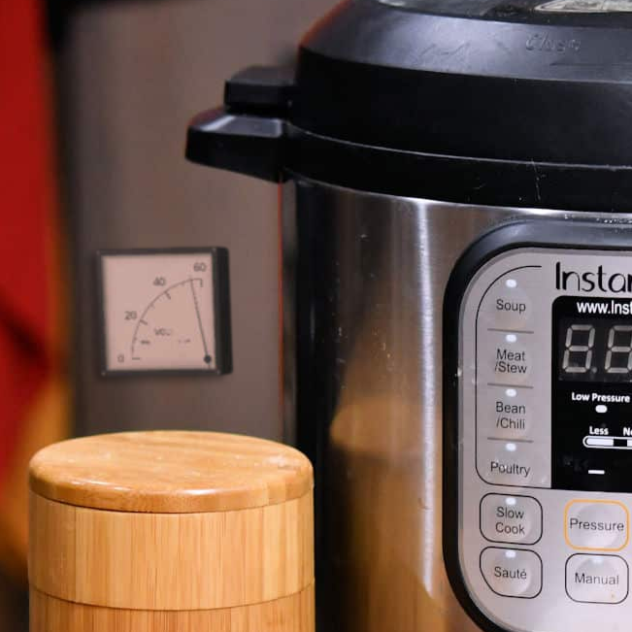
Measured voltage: 55 V
